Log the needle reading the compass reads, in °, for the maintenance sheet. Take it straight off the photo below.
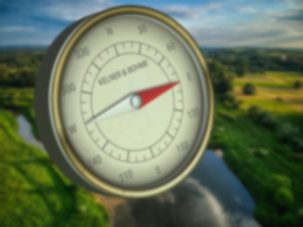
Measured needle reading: 90 °
